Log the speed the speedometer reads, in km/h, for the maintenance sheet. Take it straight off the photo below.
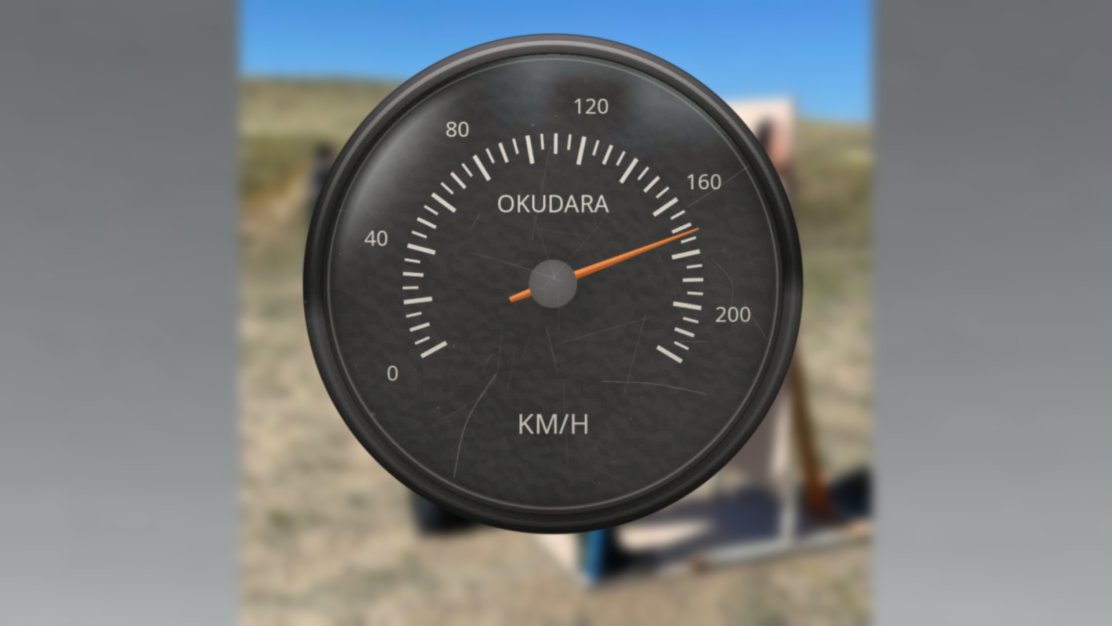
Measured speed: 172.5 km/h
